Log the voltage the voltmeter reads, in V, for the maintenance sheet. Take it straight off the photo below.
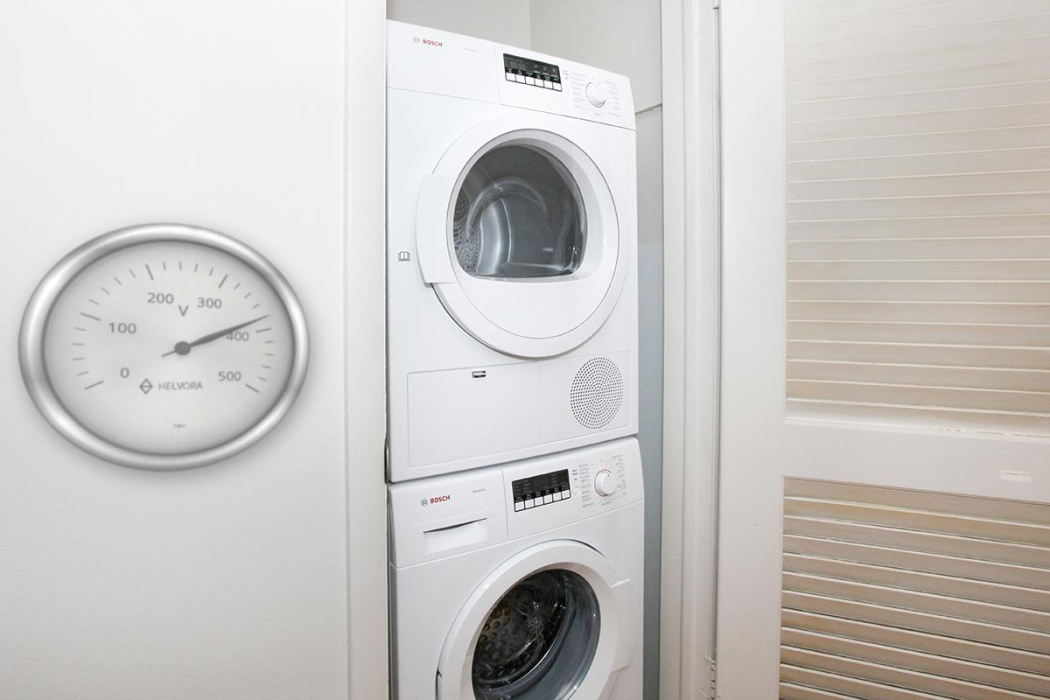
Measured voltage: 380 V
